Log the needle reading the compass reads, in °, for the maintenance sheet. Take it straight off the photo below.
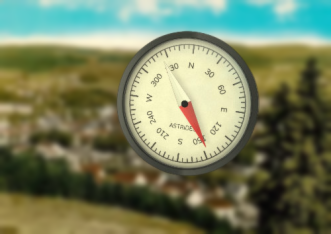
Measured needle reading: 145 °
